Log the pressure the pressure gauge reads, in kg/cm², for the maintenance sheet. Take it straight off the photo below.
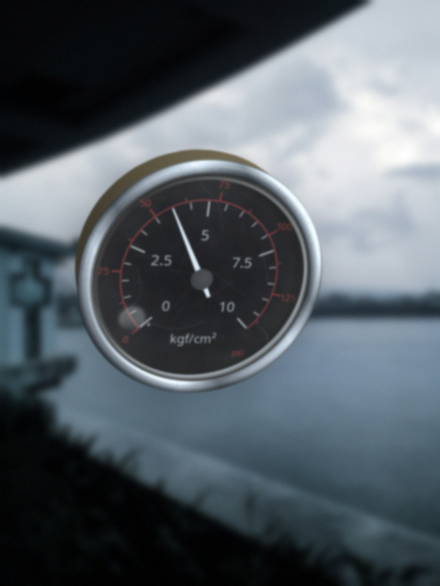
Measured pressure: 4 kg/cm²
